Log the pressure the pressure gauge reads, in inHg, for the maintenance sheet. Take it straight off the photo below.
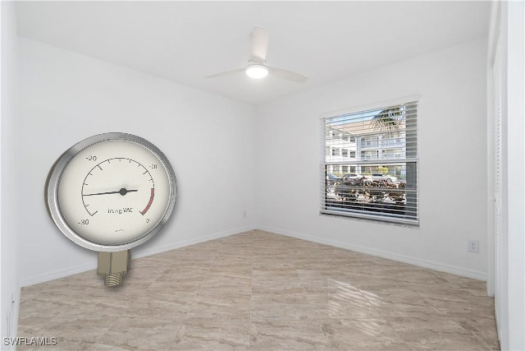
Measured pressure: -26 inHg
